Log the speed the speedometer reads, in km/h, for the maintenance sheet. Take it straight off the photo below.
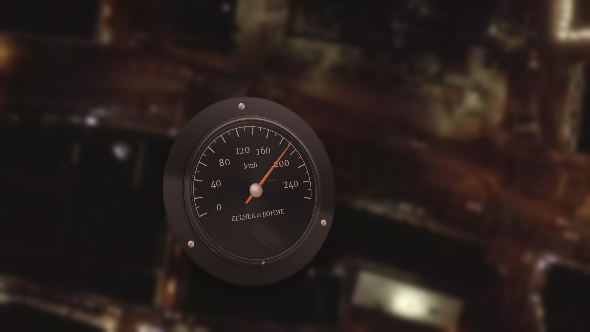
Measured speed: 190 km/h
